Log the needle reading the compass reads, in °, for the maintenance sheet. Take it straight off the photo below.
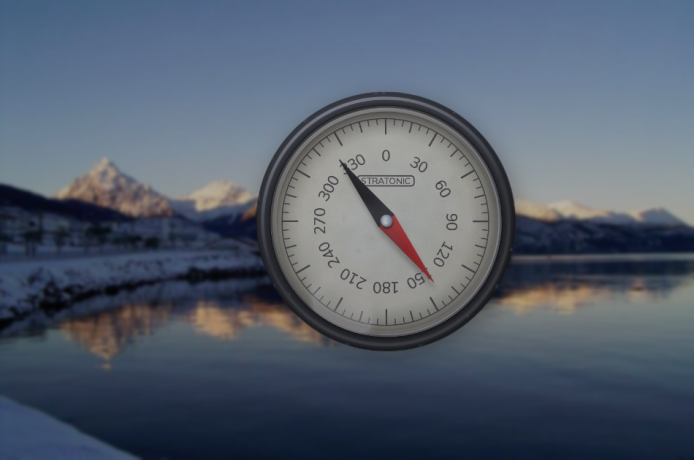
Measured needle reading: 142.5 °
